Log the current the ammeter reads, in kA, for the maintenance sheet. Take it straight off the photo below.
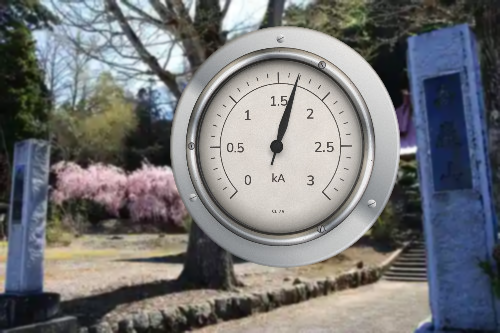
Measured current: 1.7 kA
